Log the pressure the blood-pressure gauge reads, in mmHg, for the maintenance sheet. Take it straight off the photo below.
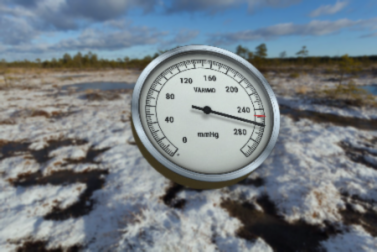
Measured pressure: 260 mmHg
